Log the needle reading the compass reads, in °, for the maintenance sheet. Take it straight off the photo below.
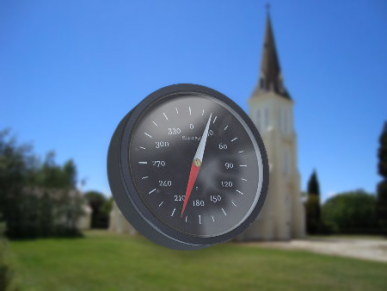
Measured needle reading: 202.5 °
